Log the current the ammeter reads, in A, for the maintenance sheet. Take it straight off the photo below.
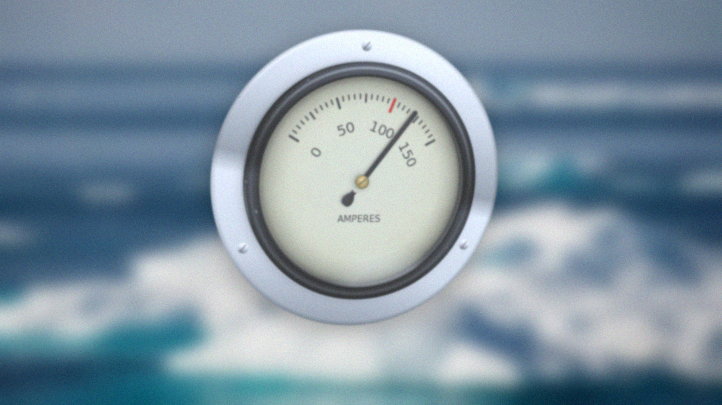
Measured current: 120 A
